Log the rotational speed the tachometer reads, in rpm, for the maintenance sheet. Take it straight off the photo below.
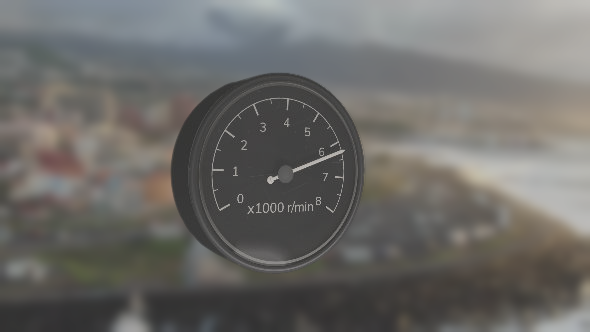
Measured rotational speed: 6250 rpm
